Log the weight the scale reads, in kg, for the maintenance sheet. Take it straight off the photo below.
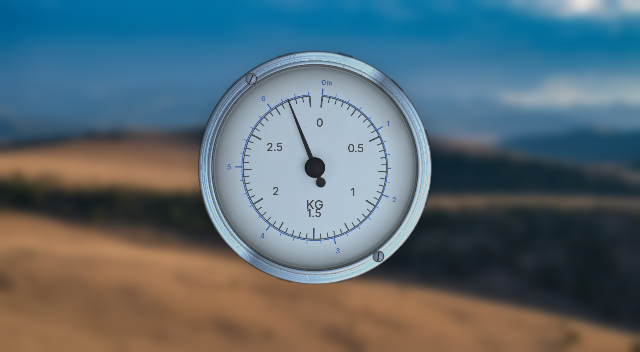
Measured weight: 2.85 kg
